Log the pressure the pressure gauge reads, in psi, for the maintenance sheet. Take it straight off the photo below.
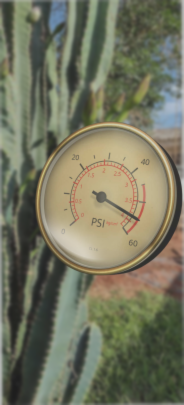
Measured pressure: 55 psi
